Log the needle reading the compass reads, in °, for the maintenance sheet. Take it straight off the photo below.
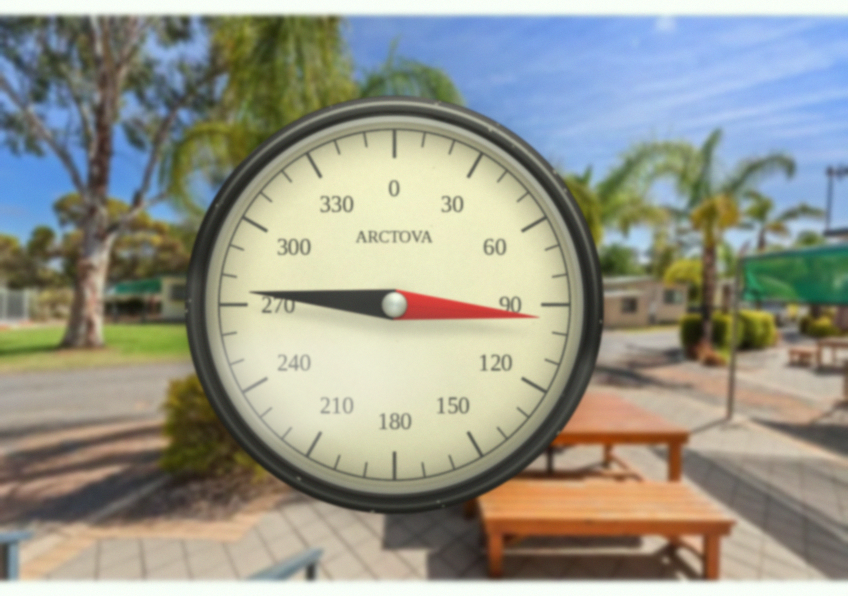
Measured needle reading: 95 °
